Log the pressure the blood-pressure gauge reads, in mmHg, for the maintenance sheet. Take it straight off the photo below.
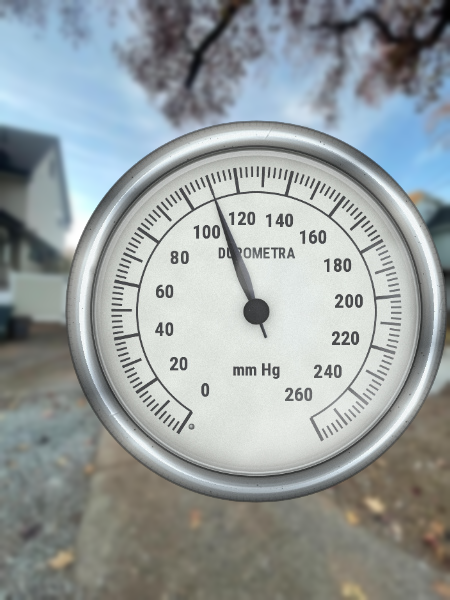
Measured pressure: 110 mmHg
